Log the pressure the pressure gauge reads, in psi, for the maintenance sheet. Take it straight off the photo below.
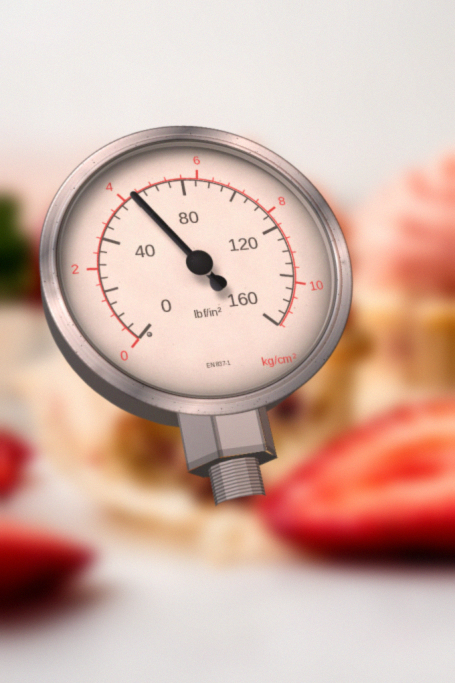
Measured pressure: 60 psi
